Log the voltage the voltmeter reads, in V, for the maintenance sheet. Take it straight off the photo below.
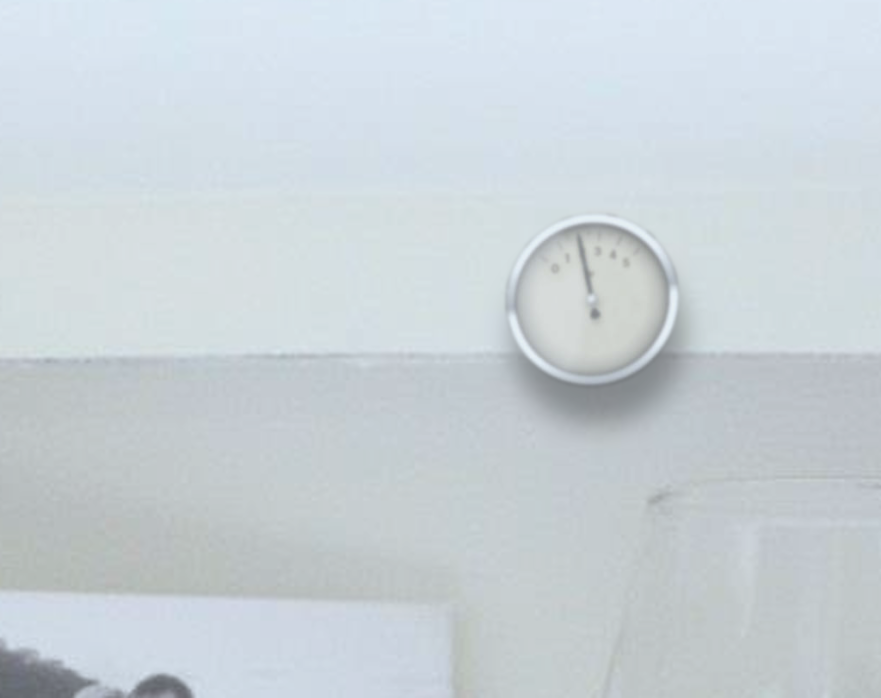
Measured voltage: 2 V
